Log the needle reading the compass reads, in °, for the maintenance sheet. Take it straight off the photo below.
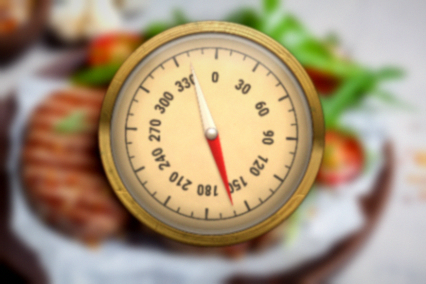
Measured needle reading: 160 °
